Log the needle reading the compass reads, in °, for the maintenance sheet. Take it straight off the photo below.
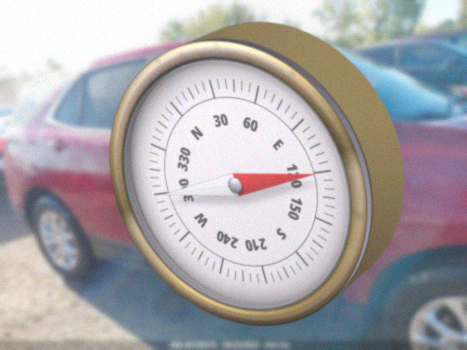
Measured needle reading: 120 °
